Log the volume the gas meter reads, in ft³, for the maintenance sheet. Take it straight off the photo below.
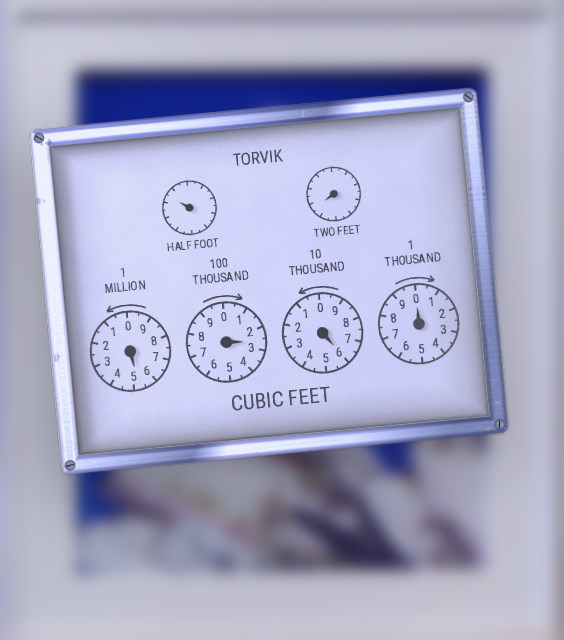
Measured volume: 526000 ft³
